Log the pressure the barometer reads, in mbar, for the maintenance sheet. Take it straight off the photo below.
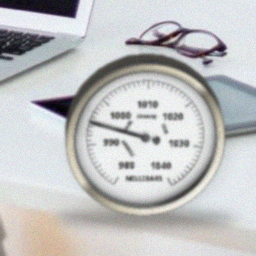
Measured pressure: 995 mbar
